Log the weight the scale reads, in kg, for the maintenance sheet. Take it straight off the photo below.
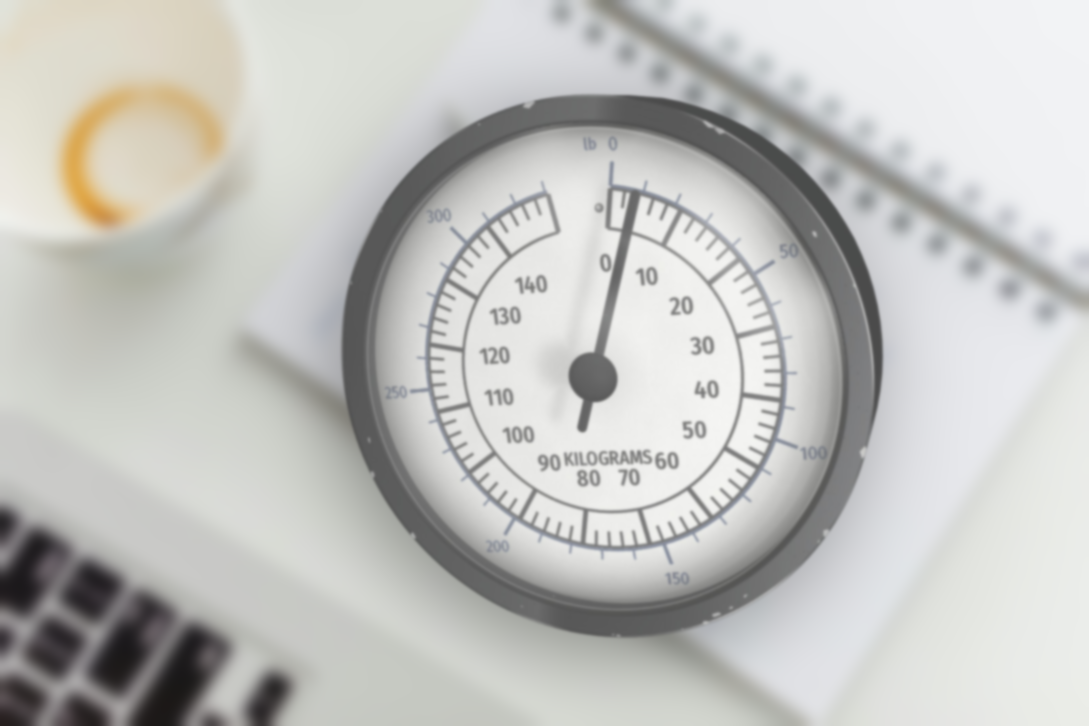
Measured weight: 4 kg
